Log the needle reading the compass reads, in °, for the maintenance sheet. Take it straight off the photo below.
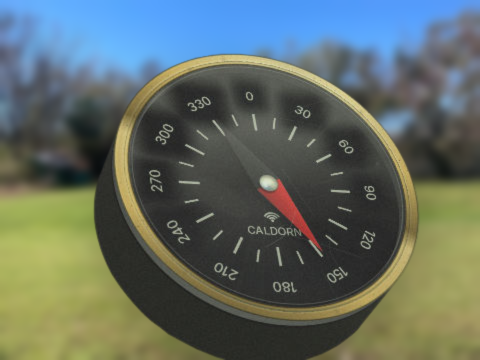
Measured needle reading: 150 °
